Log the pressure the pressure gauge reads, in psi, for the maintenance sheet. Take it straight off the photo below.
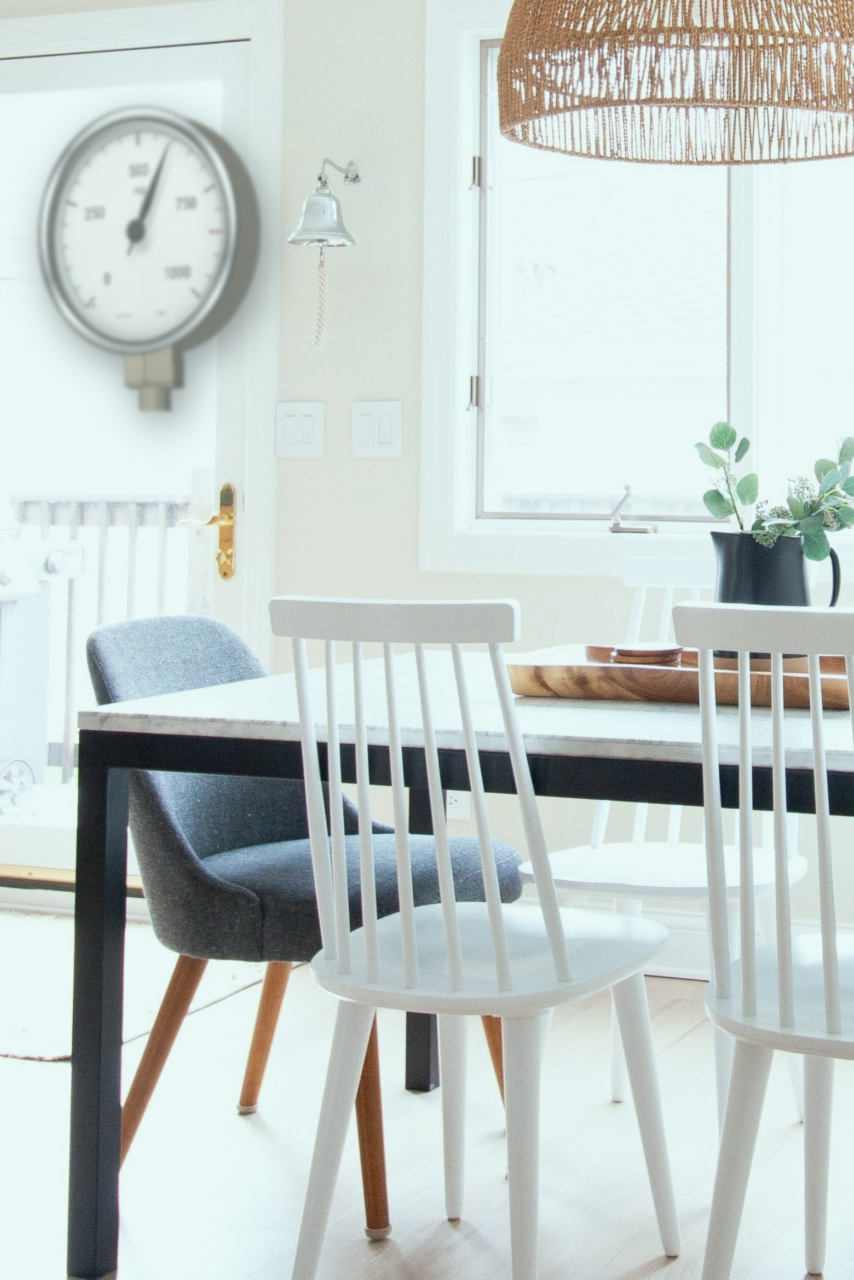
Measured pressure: 600 psi
